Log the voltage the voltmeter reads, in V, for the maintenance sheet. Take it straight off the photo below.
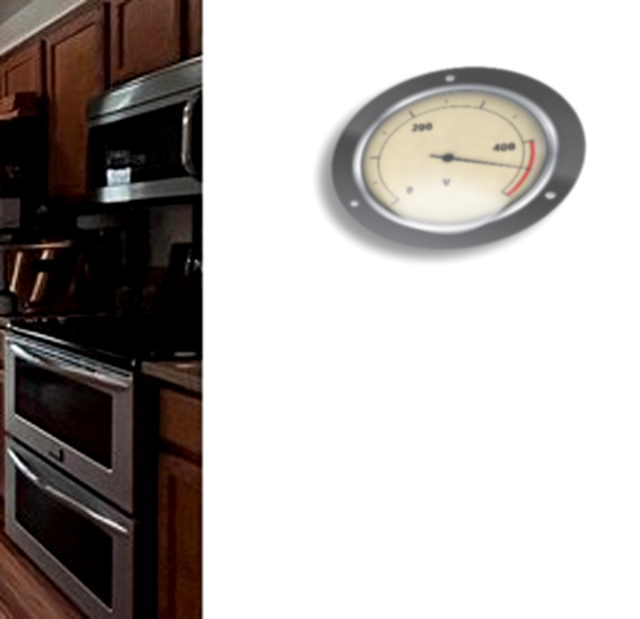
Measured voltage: 450 V
